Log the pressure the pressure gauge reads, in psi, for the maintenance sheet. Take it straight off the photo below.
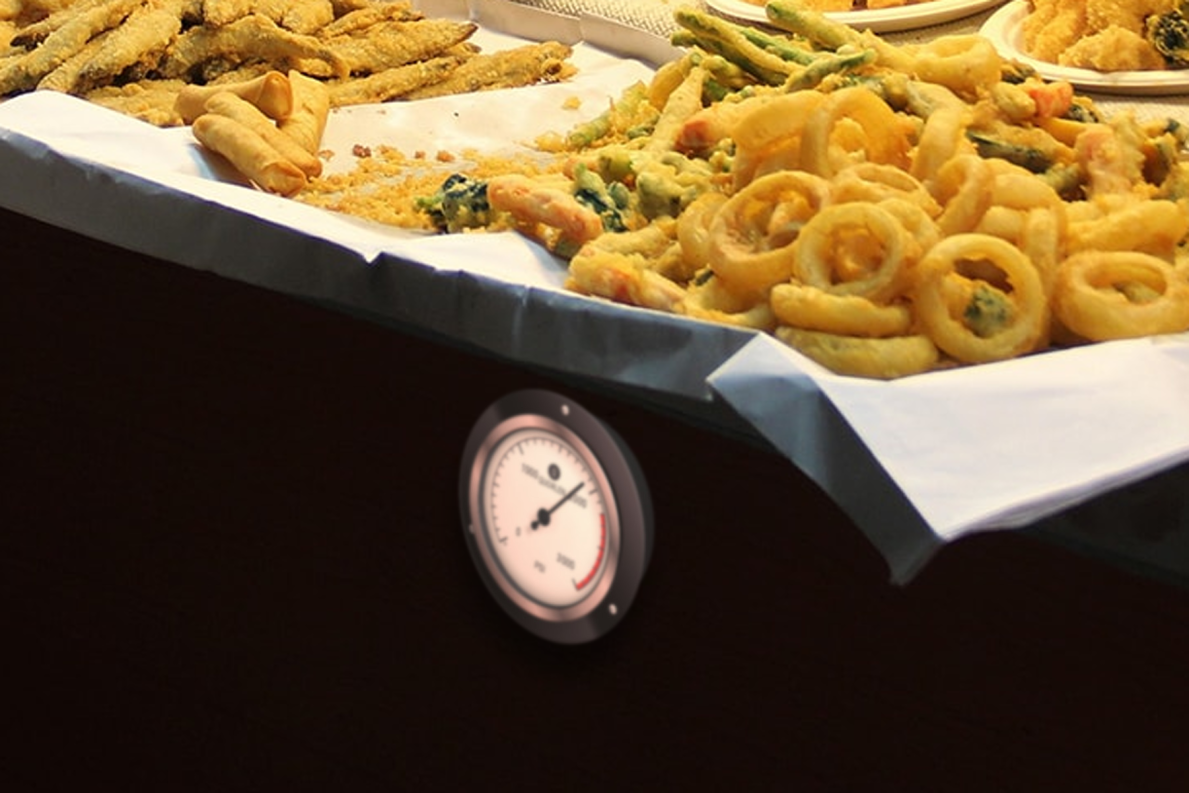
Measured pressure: 1900 psi
